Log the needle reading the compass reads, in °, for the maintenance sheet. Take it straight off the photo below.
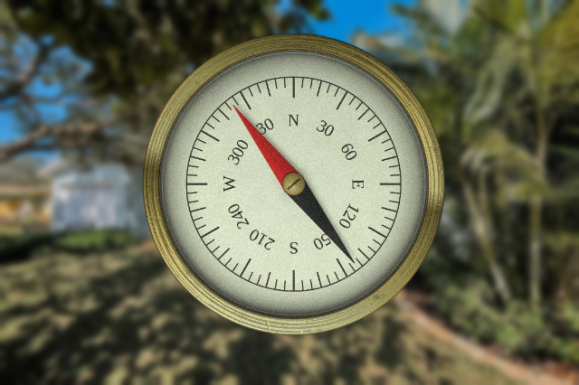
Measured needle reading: 322.5 °
